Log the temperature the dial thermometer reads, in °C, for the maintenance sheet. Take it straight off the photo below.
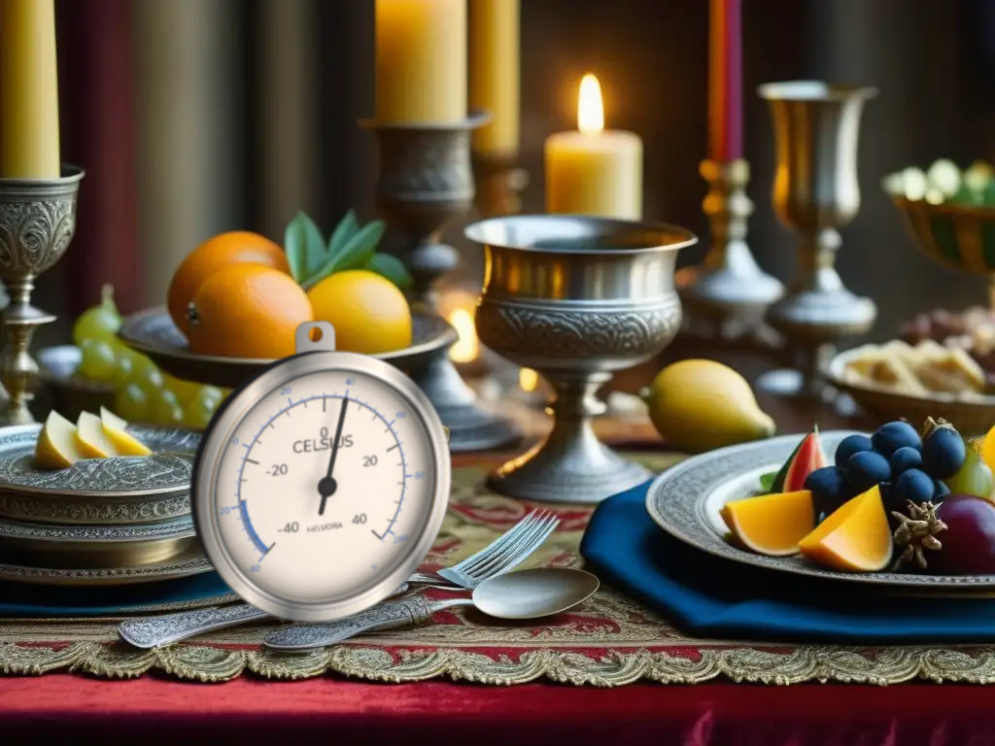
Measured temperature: 4 °C
